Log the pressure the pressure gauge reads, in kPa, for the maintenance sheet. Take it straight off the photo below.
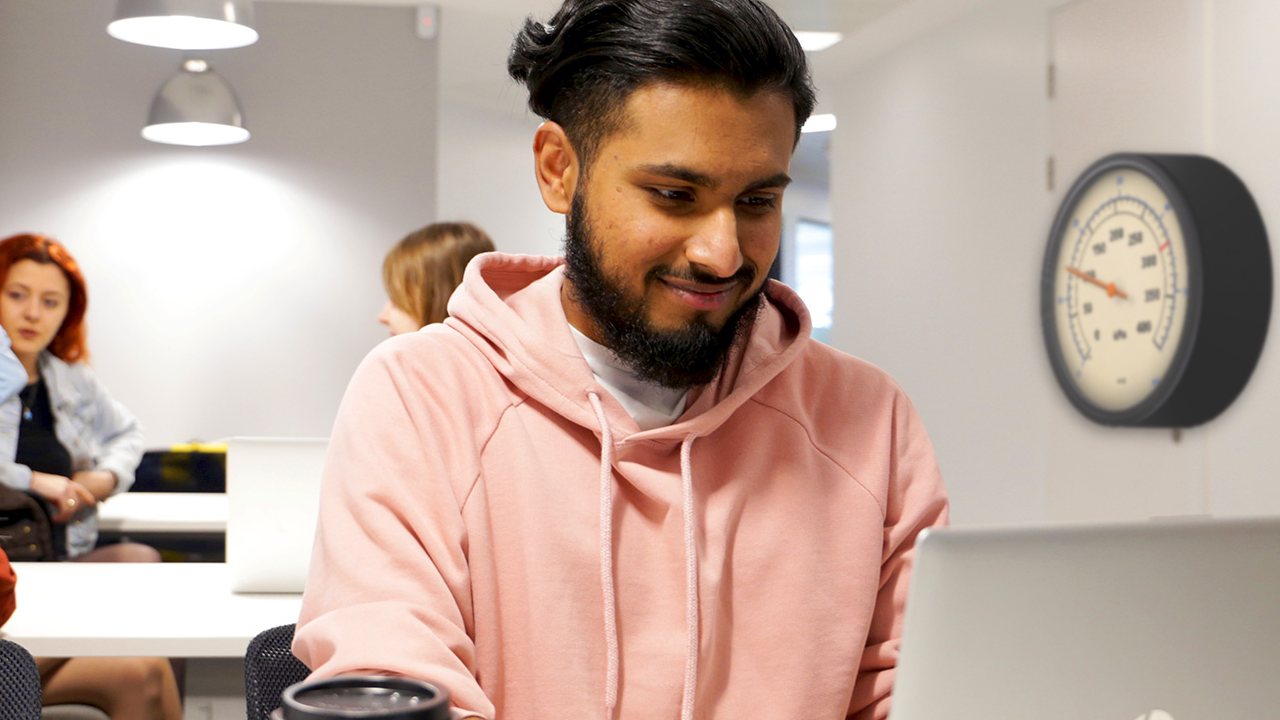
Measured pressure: 100 kPa
